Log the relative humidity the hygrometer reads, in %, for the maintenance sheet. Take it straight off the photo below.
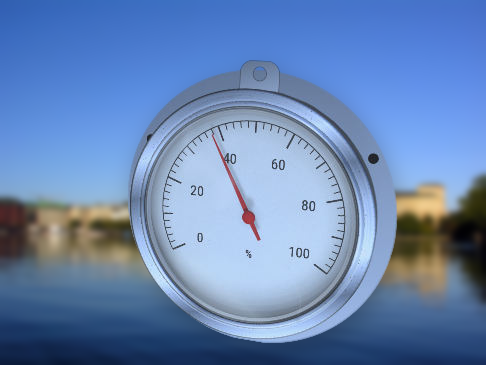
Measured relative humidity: 38 %
